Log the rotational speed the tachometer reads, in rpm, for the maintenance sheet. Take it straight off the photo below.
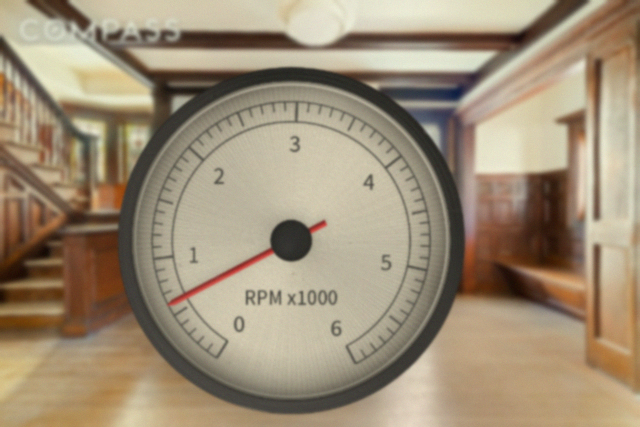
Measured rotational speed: 600 rpm
